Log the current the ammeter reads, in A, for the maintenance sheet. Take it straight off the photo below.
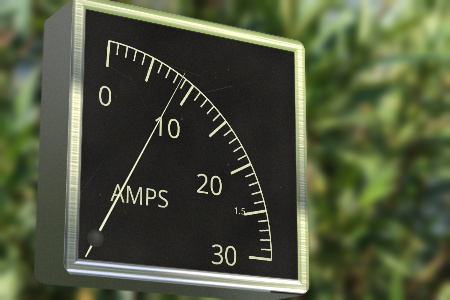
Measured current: 8.5 A
